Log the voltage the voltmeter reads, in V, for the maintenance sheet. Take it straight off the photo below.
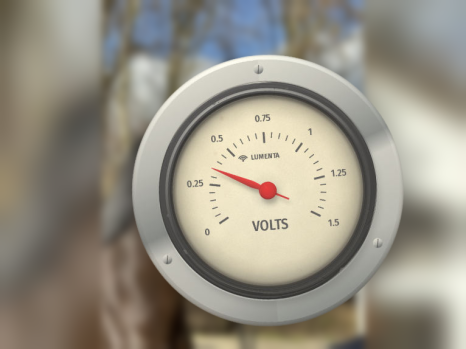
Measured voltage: 0.35 V
